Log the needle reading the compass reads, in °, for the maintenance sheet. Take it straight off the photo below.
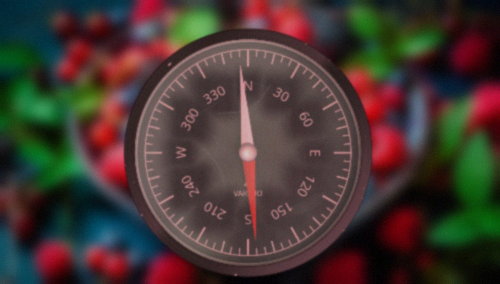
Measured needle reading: 175 °
